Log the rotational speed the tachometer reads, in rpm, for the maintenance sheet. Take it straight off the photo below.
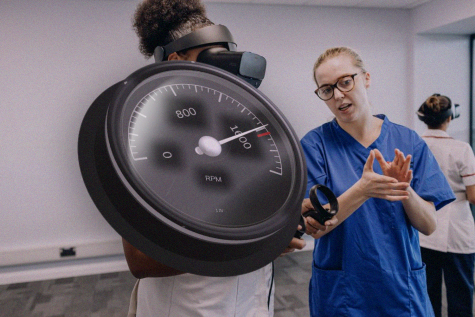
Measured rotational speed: 1600 rpm
